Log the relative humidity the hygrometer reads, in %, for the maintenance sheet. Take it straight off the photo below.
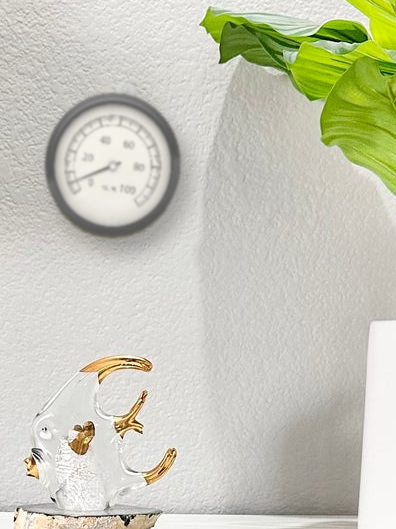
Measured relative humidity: 5 %
